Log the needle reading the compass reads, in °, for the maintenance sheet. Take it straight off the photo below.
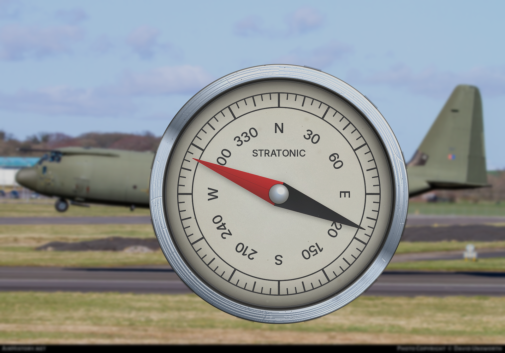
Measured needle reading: 292.5 °
